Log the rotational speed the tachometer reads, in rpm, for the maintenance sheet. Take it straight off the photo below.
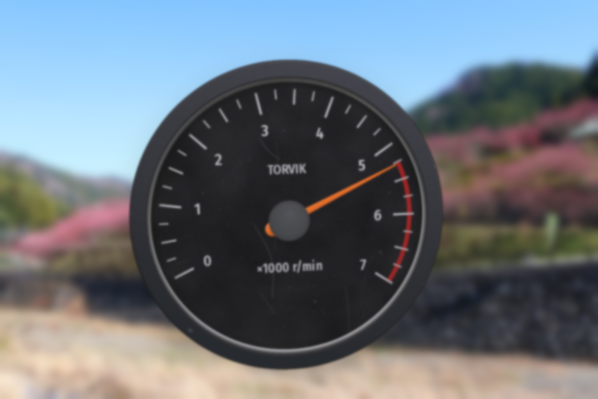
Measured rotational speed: 5250 rpm
